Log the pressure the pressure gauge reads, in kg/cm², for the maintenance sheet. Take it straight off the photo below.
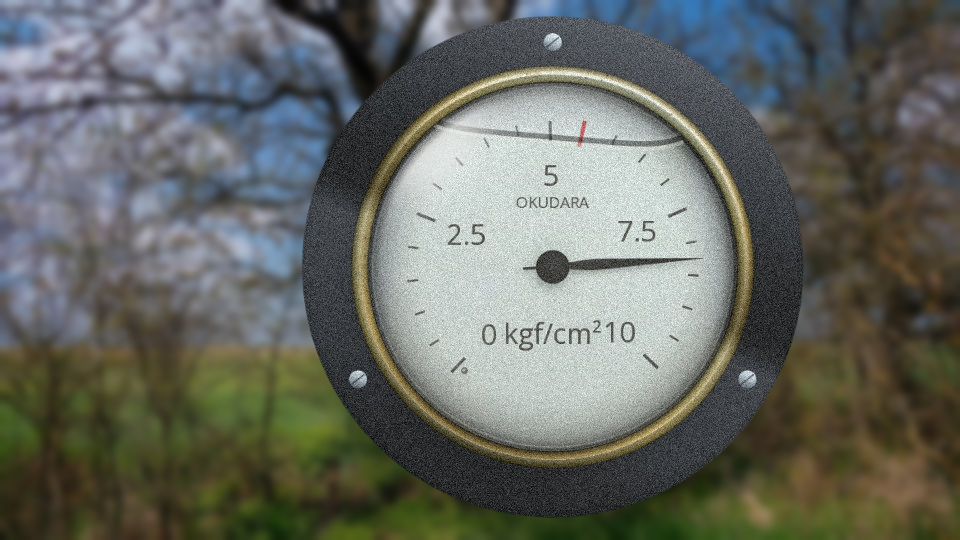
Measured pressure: 8.25 kg/cm²
